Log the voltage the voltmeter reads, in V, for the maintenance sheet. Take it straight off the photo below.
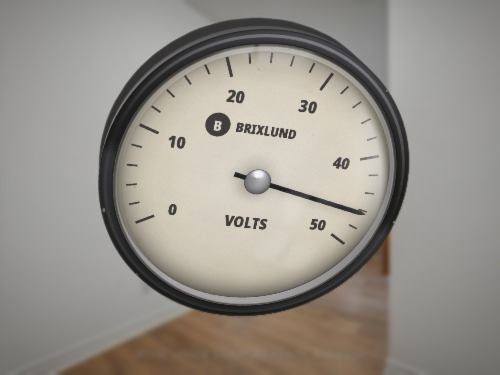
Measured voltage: 46 V
